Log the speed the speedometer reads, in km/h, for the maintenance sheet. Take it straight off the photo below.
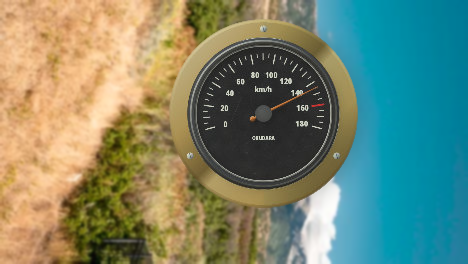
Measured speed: 145 km/h
